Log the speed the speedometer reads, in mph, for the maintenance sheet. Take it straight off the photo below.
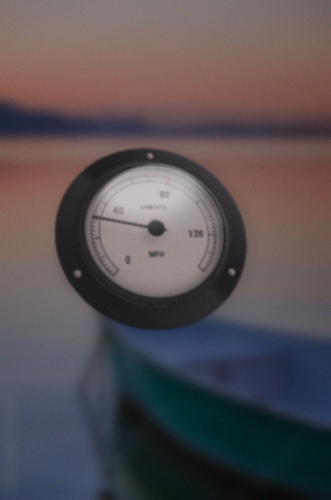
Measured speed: 30 mph
